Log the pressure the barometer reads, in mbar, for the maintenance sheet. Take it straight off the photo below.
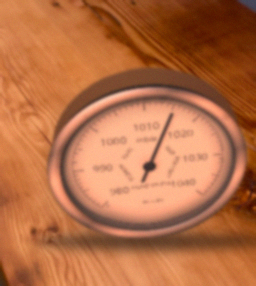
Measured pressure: 1015 mbar
